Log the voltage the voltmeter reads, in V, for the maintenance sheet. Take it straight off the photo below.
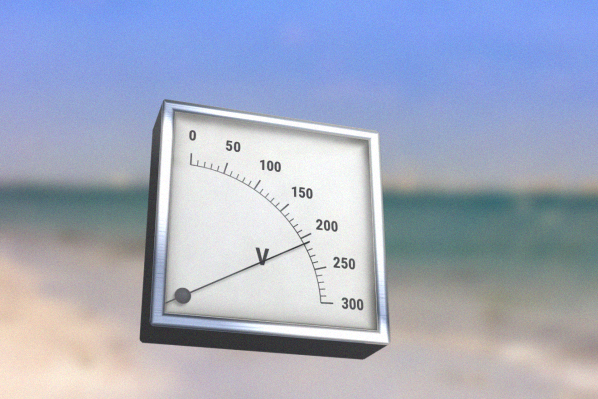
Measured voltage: 210 V
